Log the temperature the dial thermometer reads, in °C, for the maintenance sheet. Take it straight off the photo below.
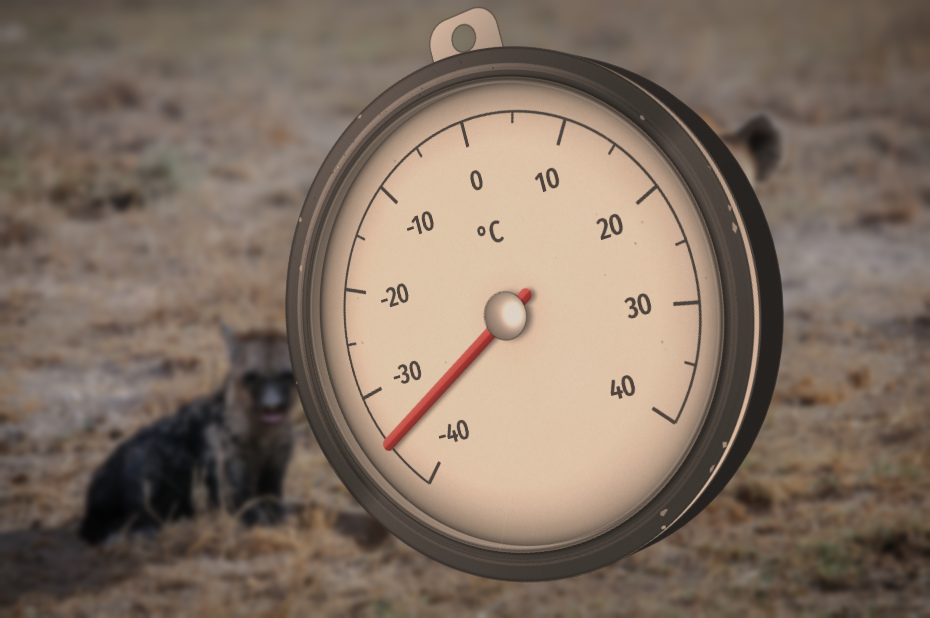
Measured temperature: -35 °C
